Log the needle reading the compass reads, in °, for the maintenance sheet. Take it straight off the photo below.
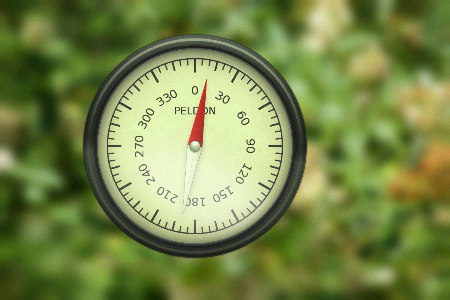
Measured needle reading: 10 °
